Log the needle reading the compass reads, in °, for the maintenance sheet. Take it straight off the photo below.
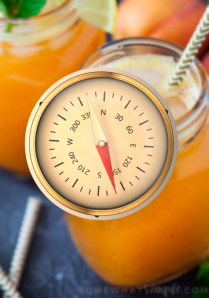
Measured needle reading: 160 °
